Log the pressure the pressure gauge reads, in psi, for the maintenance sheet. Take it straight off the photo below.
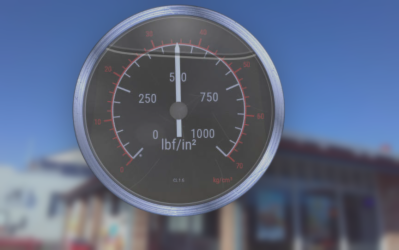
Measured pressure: 500 psi
